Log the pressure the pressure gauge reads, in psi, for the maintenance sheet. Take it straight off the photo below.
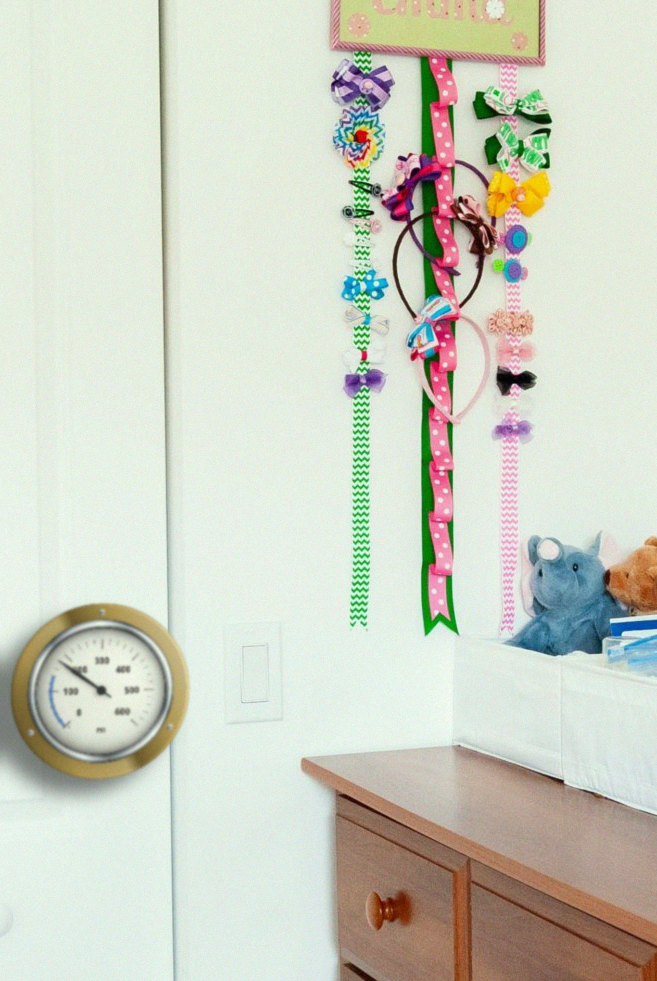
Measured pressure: 180 psi
